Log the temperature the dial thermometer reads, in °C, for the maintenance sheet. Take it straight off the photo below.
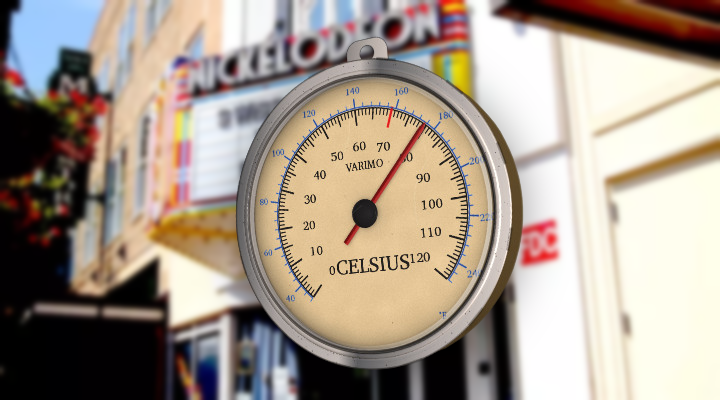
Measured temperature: 80 °C
